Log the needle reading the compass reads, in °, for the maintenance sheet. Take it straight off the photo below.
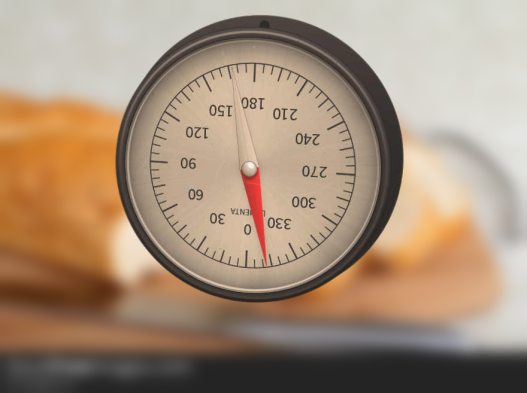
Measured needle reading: 347.5 °
